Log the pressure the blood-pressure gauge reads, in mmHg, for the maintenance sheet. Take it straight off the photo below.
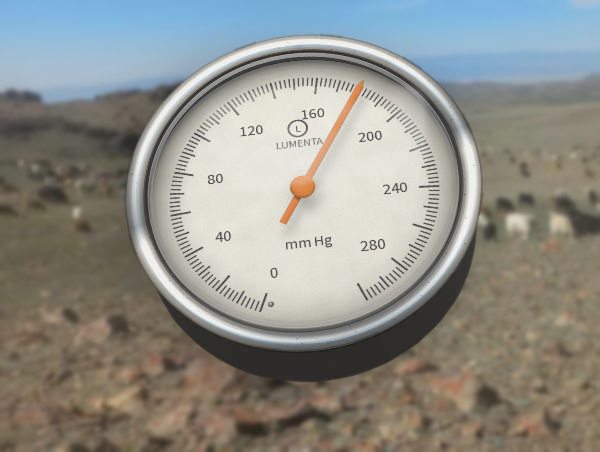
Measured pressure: 180 mmHg
